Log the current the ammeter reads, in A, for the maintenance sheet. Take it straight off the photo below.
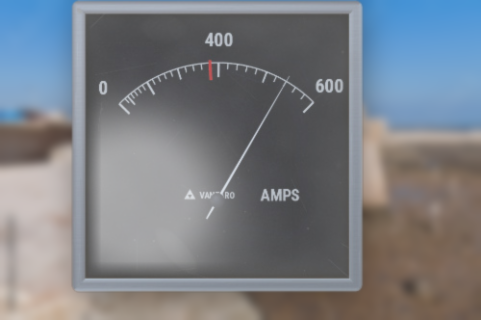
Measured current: 540 A
